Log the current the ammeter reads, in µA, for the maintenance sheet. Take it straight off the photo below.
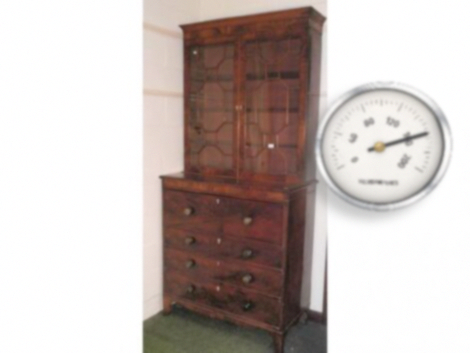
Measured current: 160 µA
